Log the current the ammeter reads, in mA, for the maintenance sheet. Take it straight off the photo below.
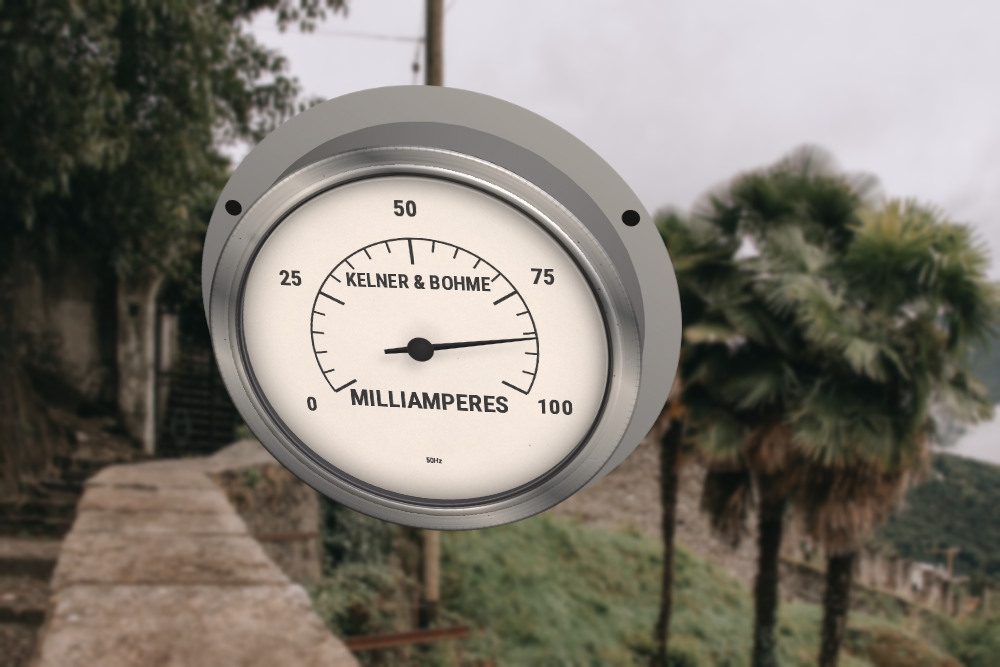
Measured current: 85 mA
